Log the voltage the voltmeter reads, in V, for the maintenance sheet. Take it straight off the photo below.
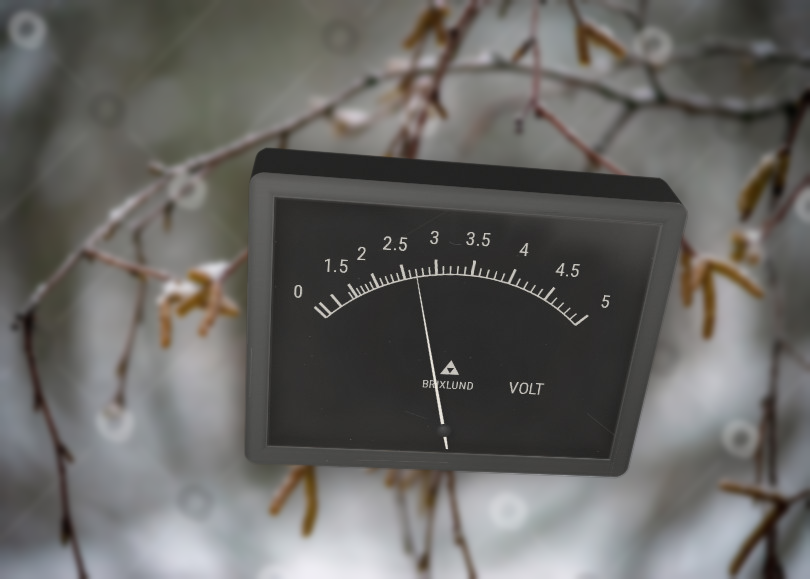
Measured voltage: 2.7 V
